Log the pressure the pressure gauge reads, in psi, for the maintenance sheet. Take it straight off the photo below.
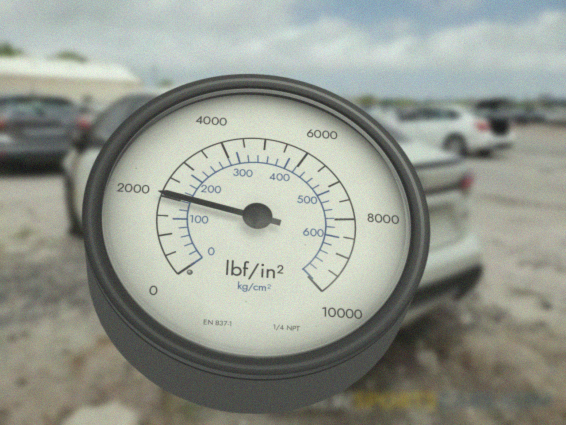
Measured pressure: 2000 psi
